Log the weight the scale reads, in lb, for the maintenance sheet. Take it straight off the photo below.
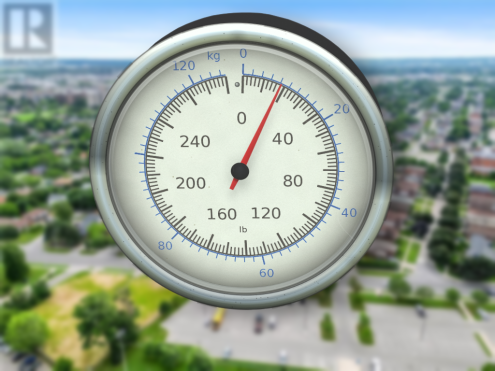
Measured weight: 18 lb
